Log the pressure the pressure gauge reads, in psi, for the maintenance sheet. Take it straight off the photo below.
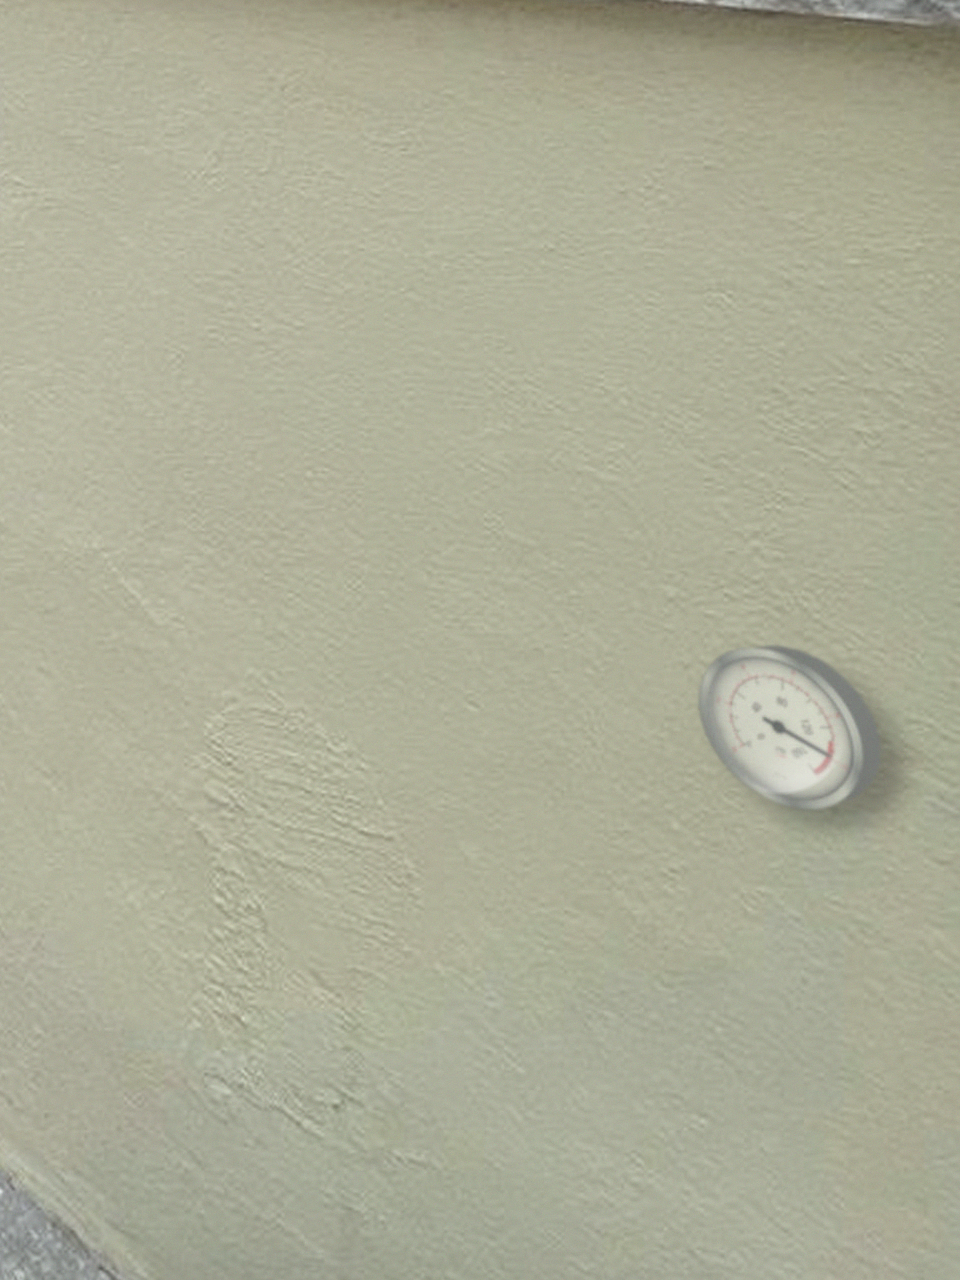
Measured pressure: 140 psi
